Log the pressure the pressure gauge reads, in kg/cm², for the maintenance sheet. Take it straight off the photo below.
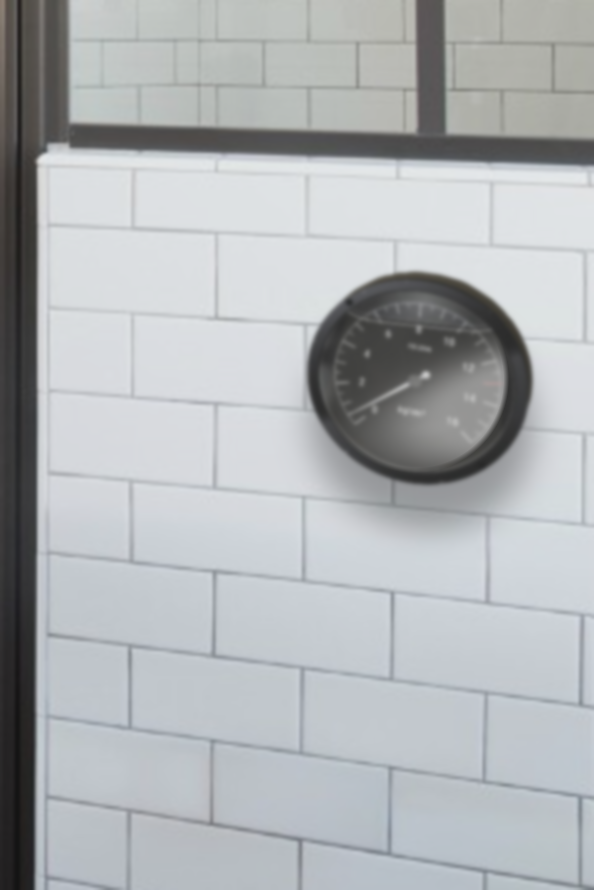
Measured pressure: 0.5 kg/cm²
